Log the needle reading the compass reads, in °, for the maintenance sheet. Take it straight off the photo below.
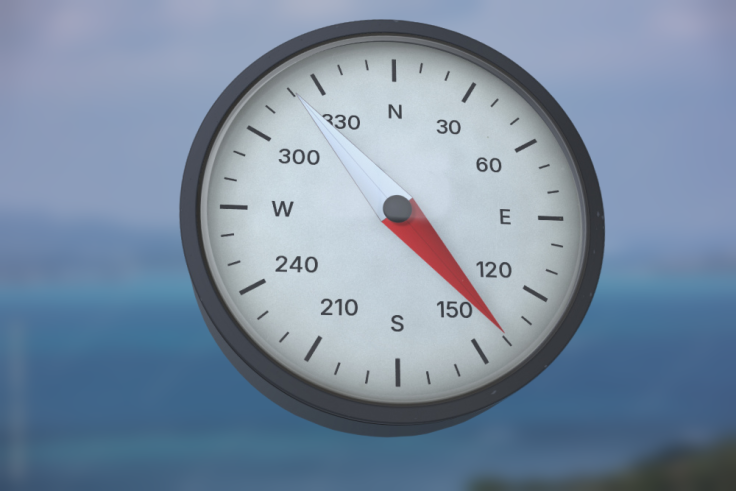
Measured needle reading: 140 °
